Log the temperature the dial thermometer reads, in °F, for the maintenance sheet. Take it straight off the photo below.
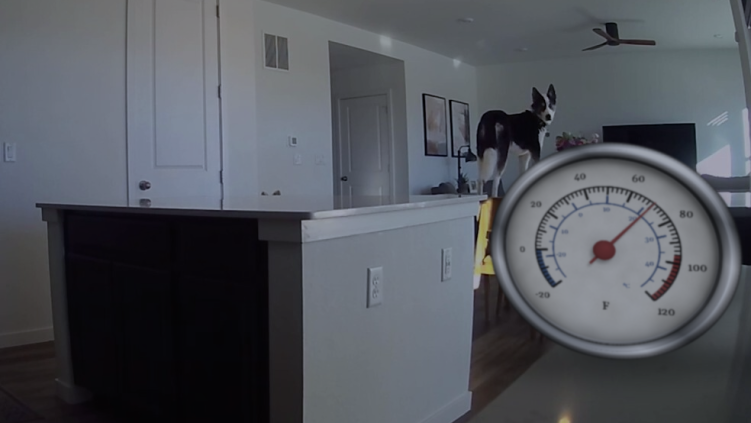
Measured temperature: 70 °F
